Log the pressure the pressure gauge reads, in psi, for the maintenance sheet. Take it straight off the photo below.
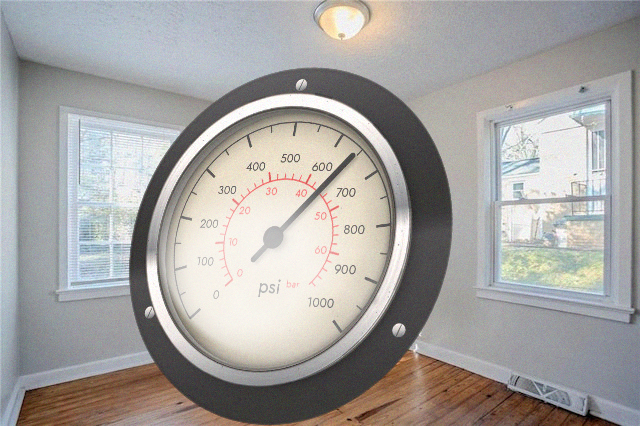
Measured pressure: 650 psi
